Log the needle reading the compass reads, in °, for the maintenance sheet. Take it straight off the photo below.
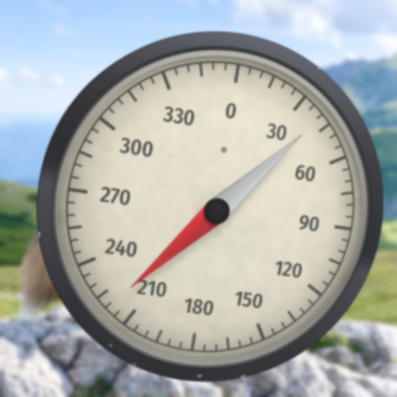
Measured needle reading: 220 °
